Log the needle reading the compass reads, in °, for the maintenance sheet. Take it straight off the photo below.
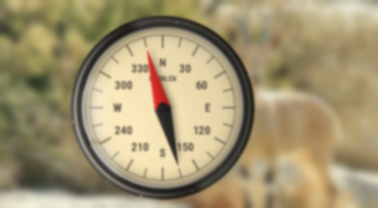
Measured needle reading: 345 °
